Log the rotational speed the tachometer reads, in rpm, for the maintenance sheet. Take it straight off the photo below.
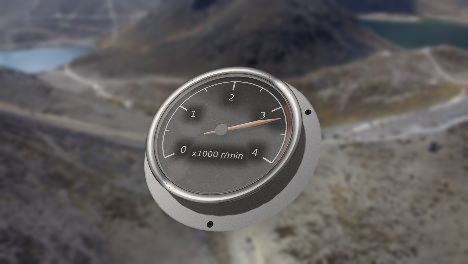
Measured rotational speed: 3250 rpm
